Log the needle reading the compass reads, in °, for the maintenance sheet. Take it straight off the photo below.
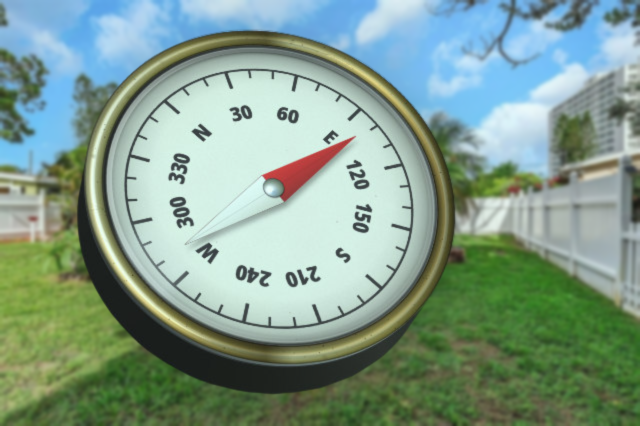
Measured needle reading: 100 °
